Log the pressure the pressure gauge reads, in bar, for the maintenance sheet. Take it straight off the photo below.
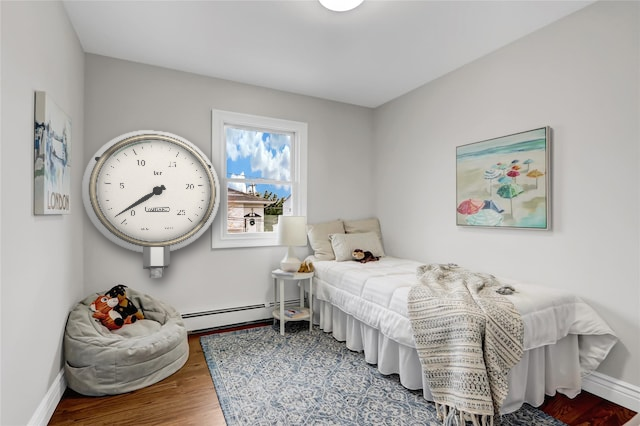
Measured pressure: 1 bar
